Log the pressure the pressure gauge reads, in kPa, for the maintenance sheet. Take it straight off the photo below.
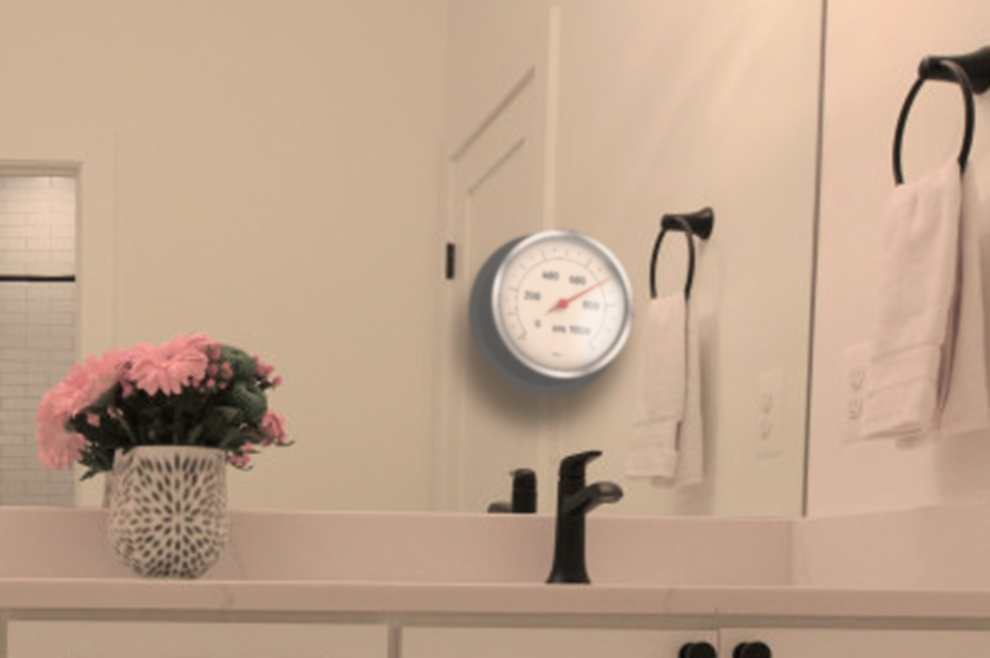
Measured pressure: 700 kPa
